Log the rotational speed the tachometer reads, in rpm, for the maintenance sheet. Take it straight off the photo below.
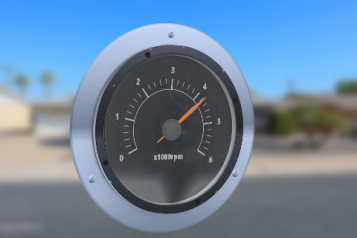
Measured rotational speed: 4200 rpm
